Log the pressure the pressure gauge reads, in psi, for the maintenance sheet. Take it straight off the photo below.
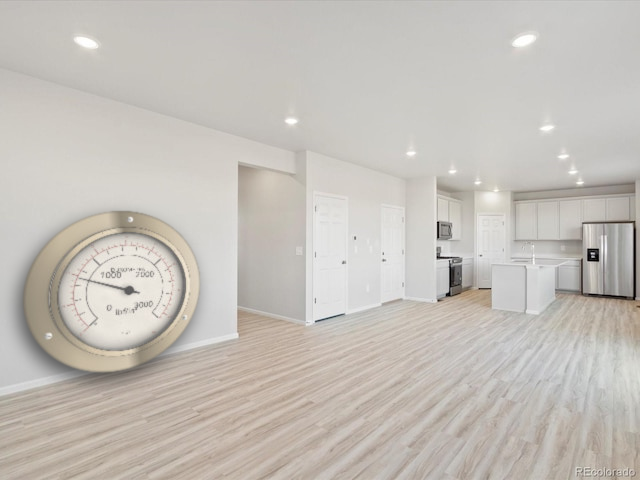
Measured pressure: 700 psi
